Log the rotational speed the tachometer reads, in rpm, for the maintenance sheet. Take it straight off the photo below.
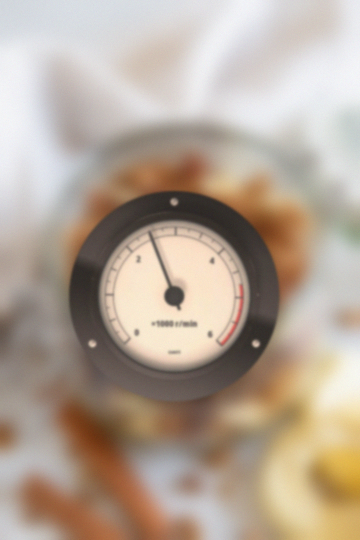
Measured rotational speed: 2500 rpm
